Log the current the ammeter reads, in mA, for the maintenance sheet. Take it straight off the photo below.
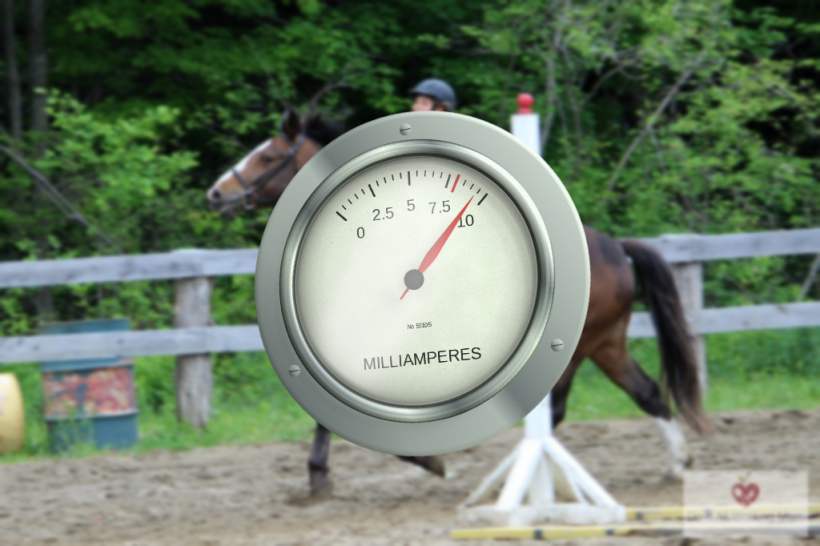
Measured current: 9.5 mA
